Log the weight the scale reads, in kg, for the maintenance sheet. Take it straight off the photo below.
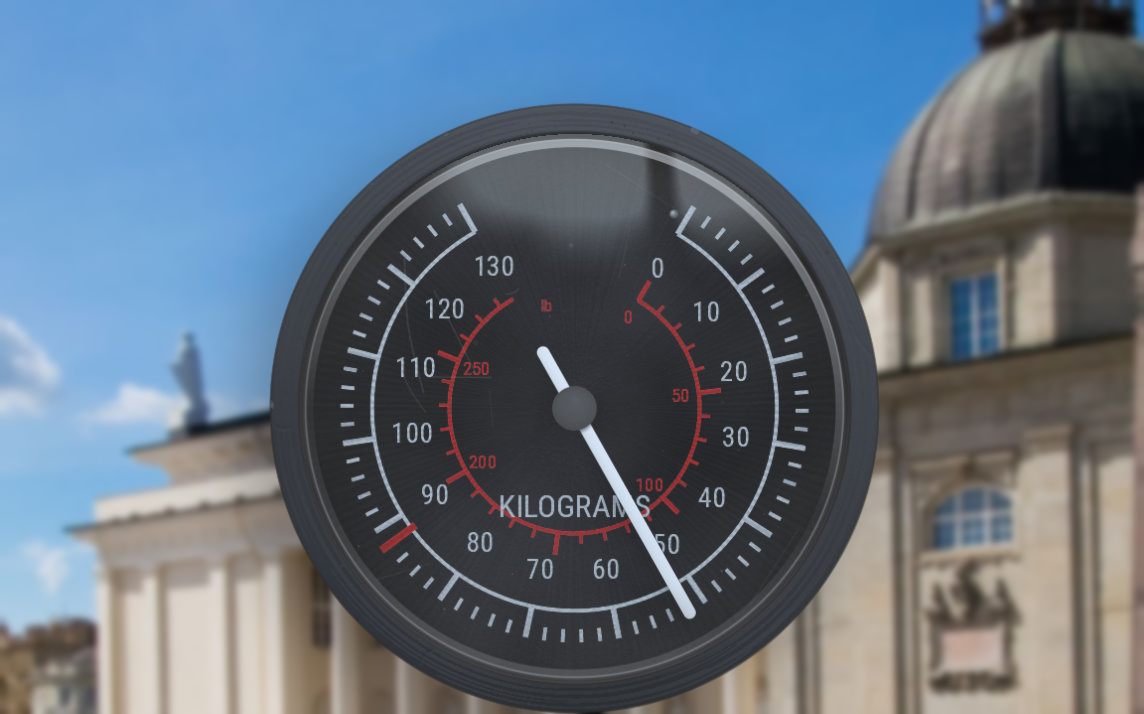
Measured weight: 52 kg
